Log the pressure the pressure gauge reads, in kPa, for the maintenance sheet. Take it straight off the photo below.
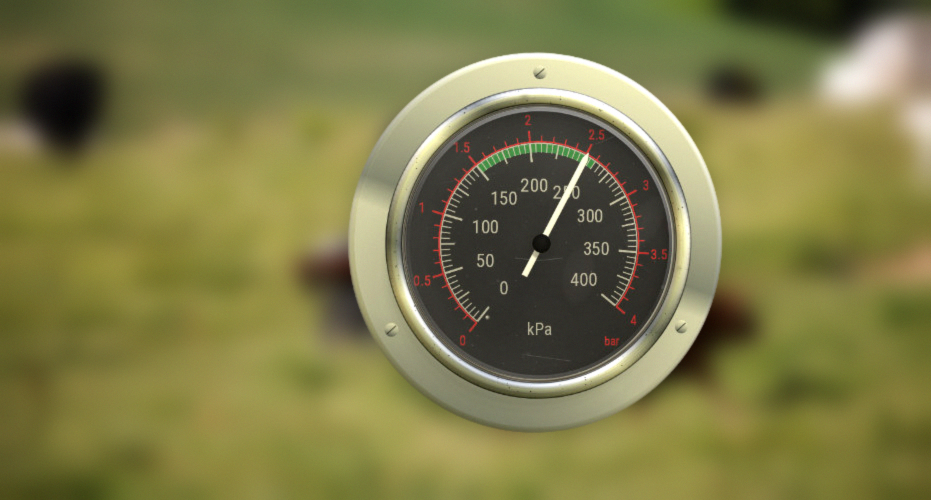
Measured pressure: 250 kPa
